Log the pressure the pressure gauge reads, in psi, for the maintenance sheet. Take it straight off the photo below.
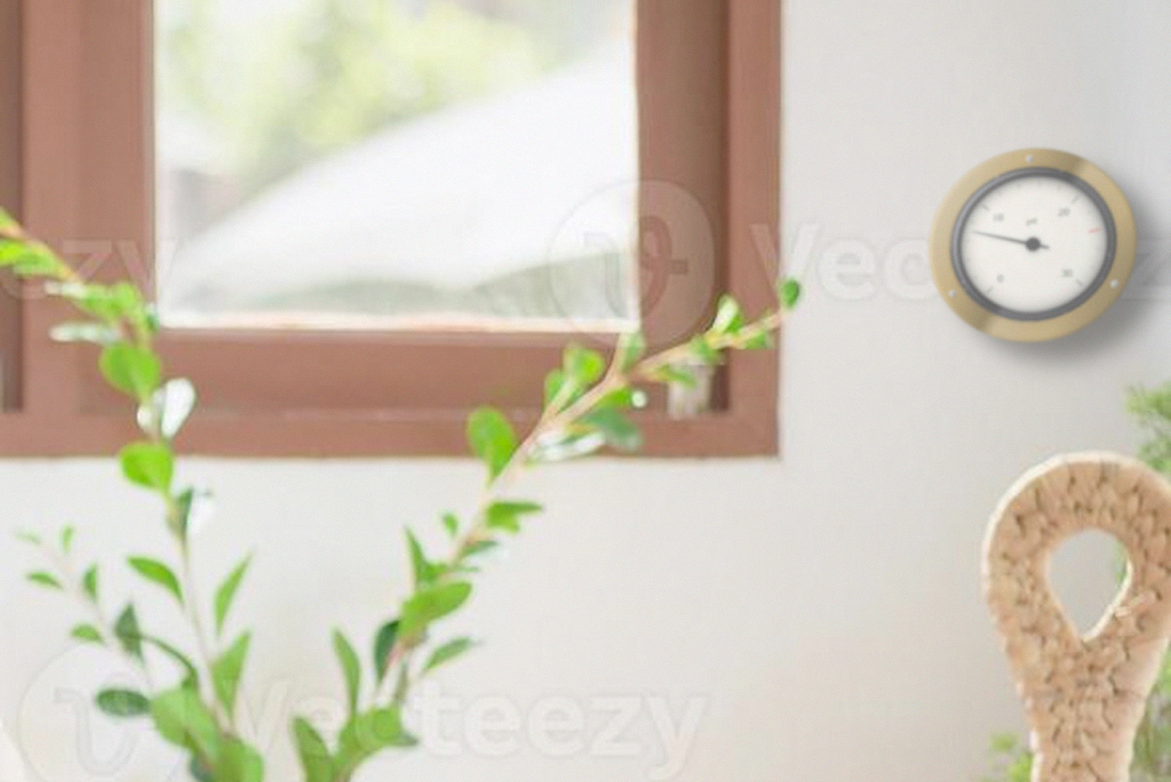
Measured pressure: 7 psi
